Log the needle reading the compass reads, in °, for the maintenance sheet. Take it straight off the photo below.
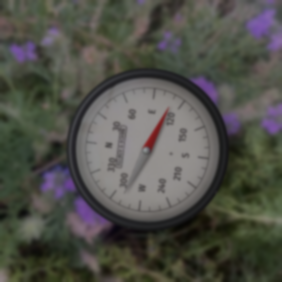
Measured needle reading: 110 °
